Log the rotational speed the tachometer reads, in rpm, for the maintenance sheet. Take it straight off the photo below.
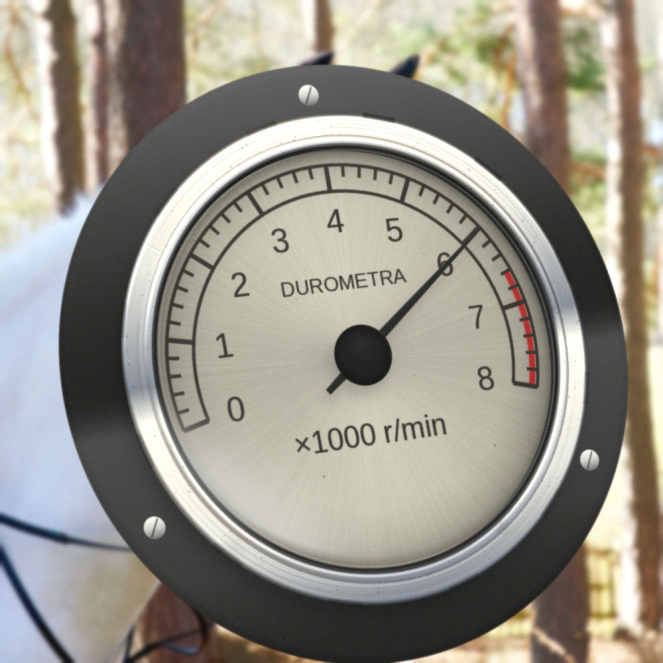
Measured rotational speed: 6000 rpm
